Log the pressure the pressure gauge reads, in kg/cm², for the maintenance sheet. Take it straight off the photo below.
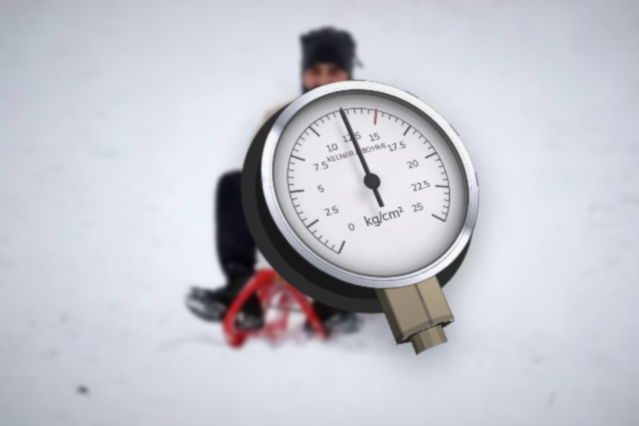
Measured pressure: 12.5 kg/cm²
